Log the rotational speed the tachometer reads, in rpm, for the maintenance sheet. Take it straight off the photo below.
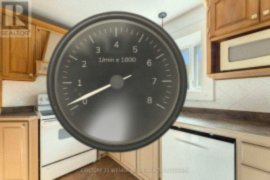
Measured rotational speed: 200 rpm
